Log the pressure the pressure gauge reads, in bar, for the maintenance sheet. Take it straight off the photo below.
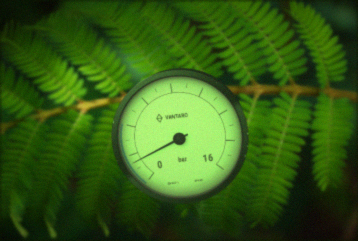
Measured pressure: 1.5 bar
